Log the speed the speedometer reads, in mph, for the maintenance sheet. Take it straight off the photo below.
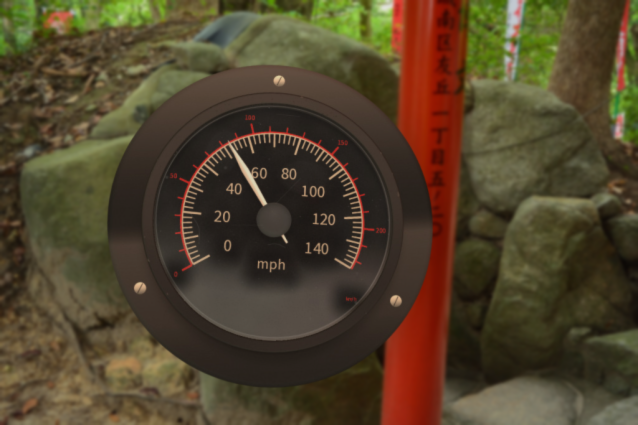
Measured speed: 52 mph
